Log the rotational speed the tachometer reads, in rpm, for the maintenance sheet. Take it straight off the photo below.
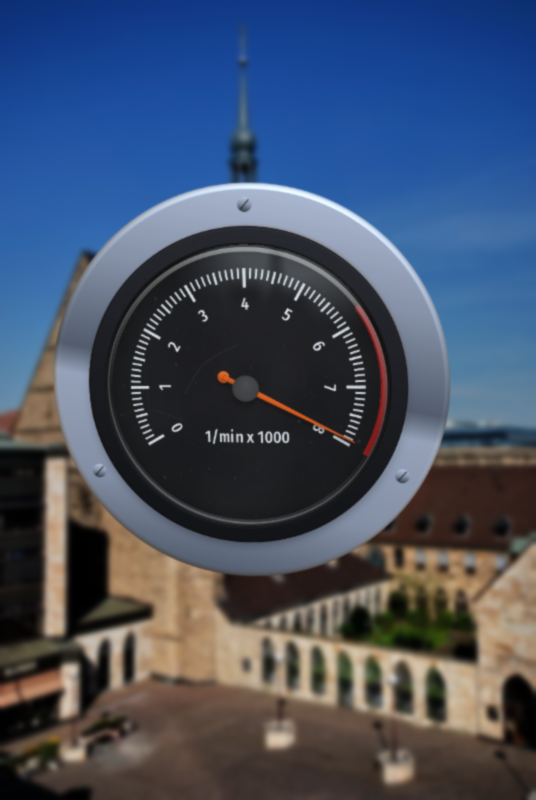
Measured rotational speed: 7900 rpm
